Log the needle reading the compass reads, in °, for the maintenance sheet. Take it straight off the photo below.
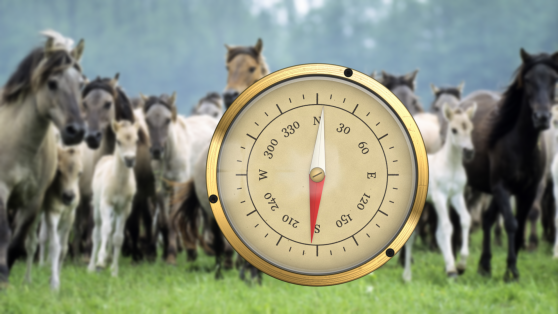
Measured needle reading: 185 °
